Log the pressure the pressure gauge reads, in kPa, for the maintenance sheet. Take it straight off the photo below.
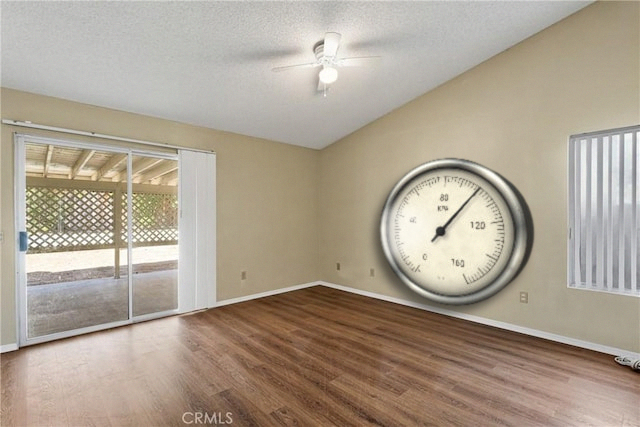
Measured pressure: 100 kPa
